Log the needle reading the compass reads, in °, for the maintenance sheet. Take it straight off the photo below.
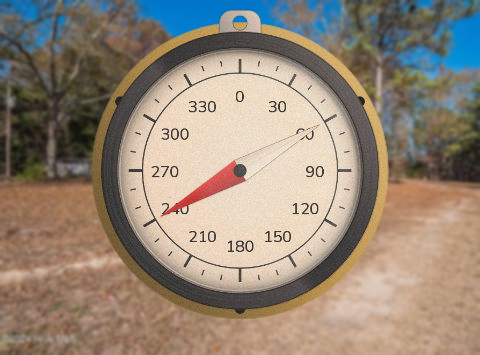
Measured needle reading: 240 °
